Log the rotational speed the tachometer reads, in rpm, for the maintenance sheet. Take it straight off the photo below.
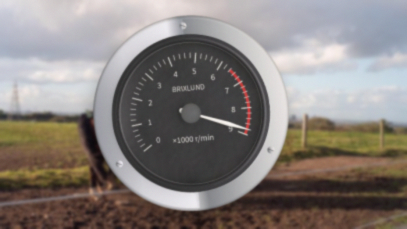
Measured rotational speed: 8800 rpm
